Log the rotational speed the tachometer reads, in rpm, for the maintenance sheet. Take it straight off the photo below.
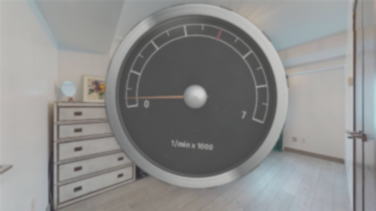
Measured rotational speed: 250 rpm
